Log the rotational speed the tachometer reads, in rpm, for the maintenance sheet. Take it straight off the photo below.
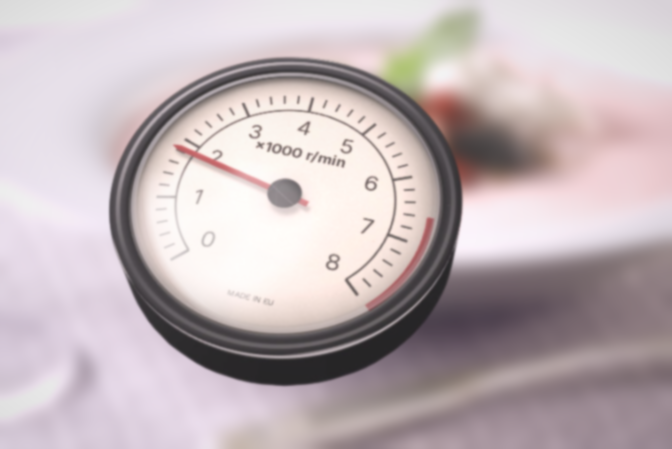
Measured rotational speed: 1800 rpm
